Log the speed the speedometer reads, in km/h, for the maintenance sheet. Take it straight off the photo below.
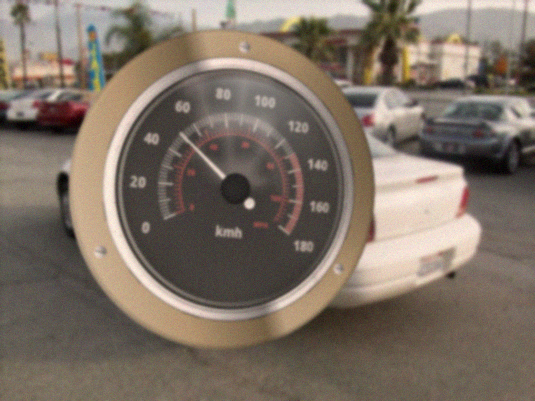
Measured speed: 50 km/h
